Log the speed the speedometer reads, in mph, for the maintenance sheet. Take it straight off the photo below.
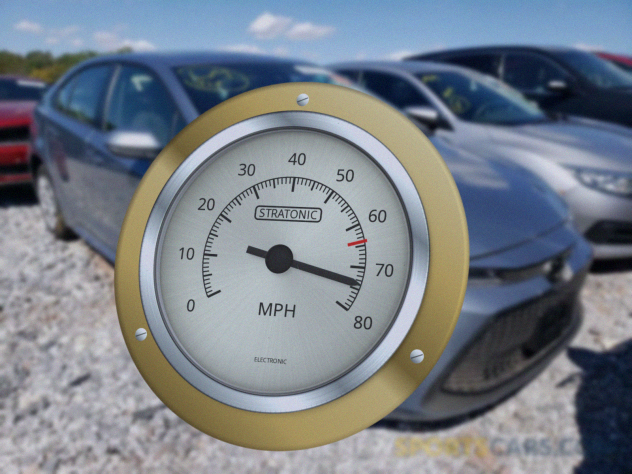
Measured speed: 74 mph
